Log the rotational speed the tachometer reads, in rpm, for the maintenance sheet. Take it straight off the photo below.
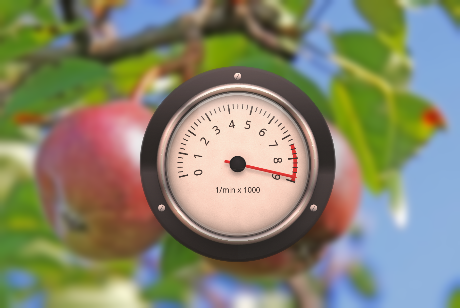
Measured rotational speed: 8800 rpm
